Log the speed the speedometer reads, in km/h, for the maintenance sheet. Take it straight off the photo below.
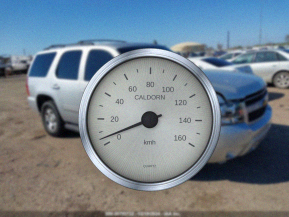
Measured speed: 5 km/h
